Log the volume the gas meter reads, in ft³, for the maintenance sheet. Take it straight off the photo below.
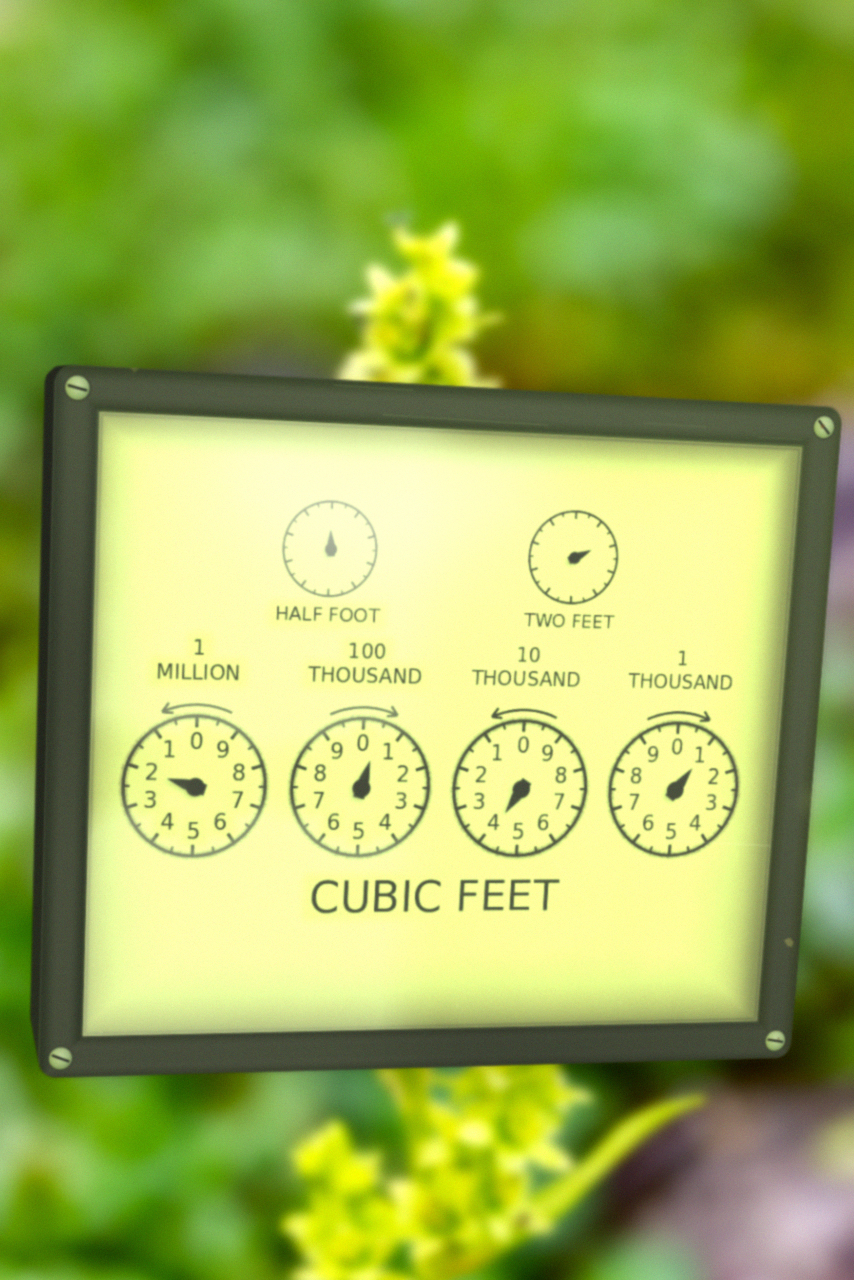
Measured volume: 204100 ft³
